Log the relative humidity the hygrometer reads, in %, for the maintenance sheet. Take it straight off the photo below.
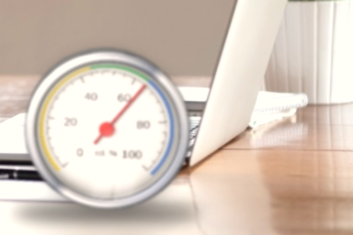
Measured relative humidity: 64 %
